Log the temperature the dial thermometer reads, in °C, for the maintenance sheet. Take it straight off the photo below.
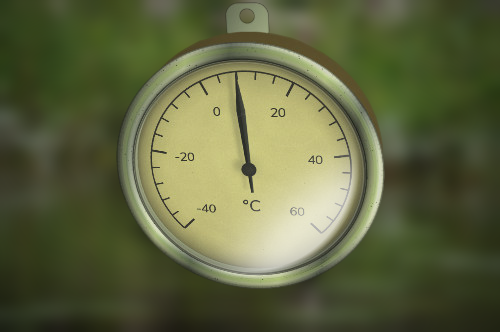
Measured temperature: 8 °C
